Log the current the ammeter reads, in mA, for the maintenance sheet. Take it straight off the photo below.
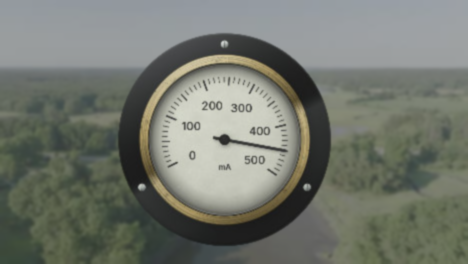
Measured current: 450 mA
